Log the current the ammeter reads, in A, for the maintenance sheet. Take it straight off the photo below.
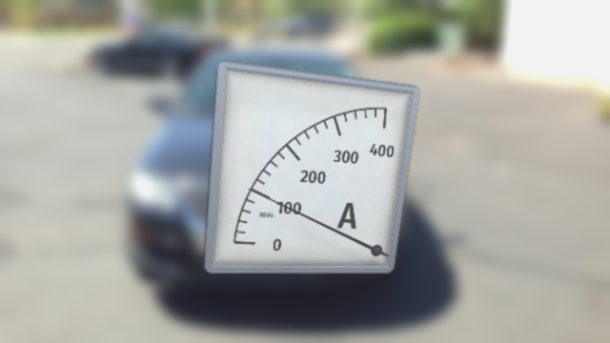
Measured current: 100 A
